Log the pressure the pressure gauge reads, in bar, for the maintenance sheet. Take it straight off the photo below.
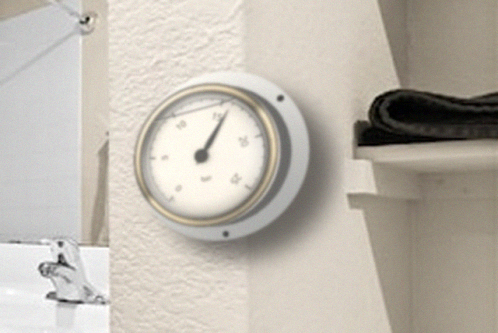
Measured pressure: 16 bar
